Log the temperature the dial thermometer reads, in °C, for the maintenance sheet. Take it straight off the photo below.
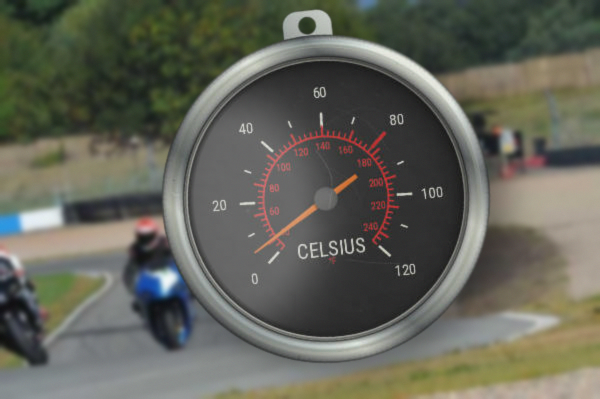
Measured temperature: 5 °C
